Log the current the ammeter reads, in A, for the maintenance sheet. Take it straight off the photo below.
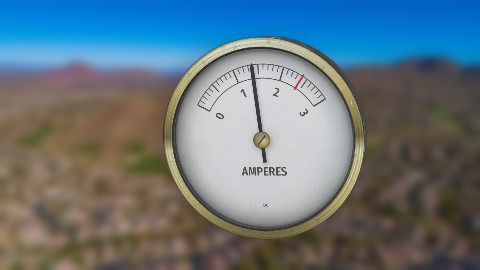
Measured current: 1.4 A
